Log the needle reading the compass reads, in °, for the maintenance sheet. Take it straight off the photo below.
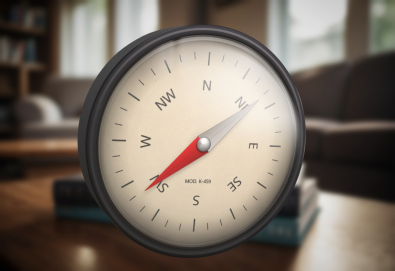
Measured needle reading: 230 °
